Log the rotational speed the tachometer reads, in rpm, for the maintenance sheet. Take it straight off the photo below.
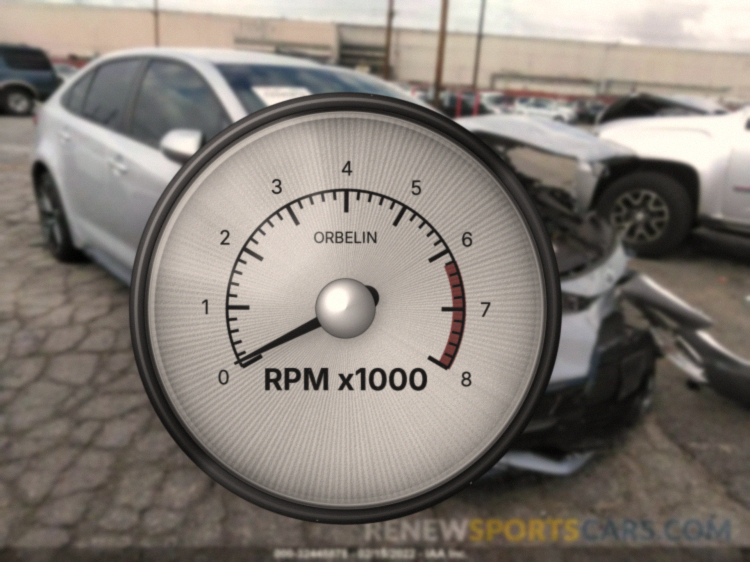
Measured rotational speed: 100 rpm
